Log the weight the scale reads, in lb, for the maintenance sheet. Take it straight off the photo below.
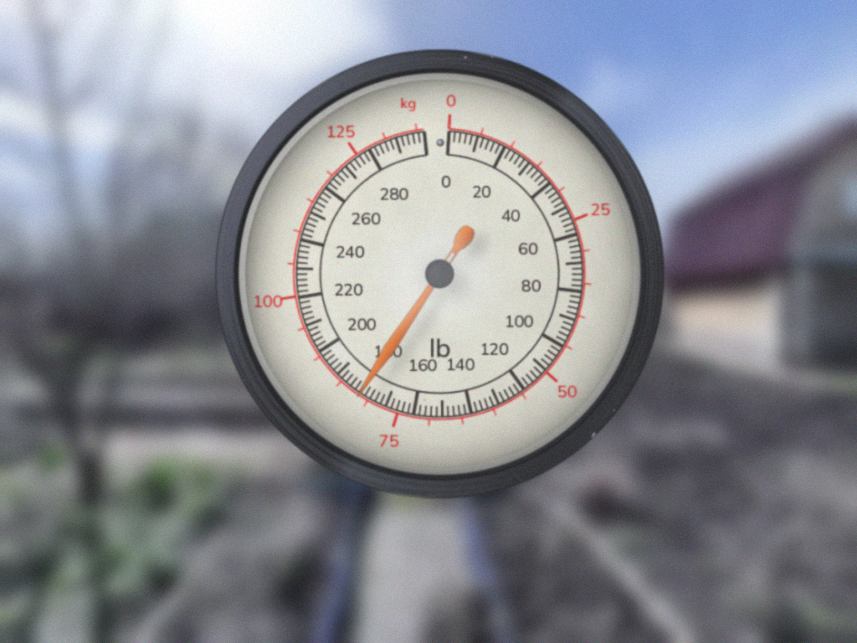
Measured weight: 180 lb
